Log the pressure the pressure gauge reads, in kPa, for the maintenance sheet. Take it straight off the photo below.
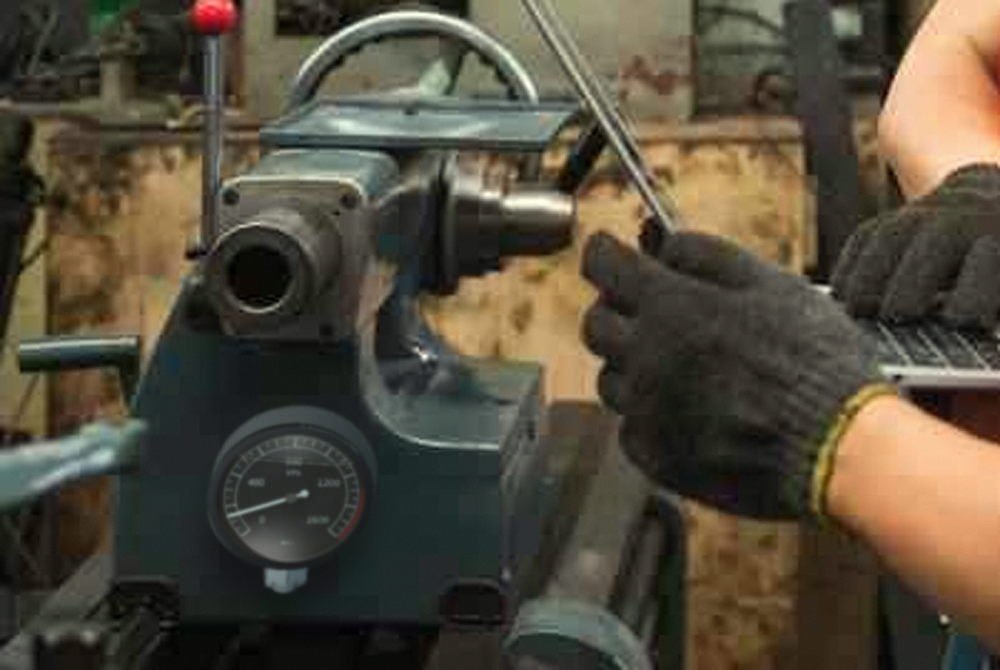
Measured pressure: 150 kPa
